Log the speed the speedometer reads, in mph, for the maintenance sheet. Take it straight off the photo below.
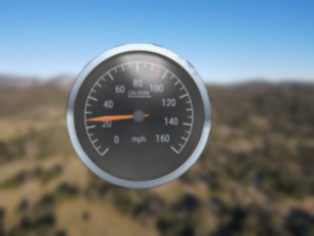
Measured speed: 25 mph
